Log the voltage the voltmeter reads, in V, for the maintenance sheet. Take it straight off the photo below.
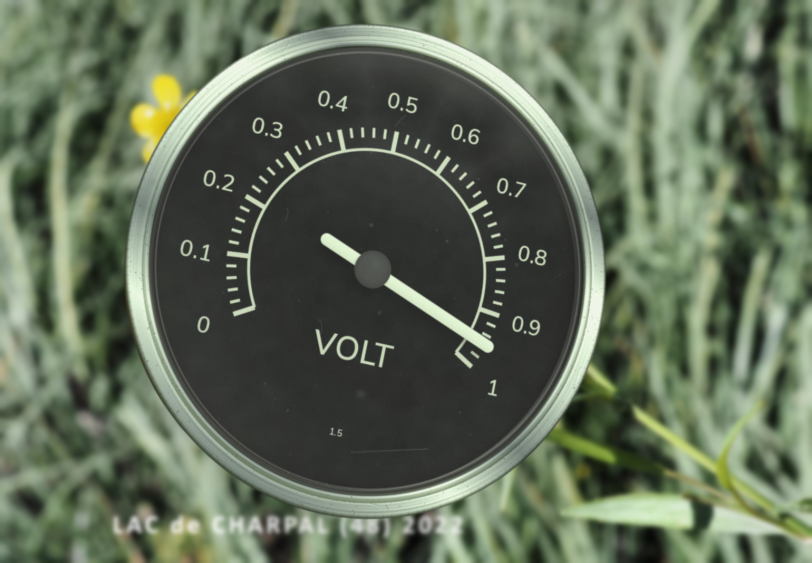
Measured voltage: 0.96 V
